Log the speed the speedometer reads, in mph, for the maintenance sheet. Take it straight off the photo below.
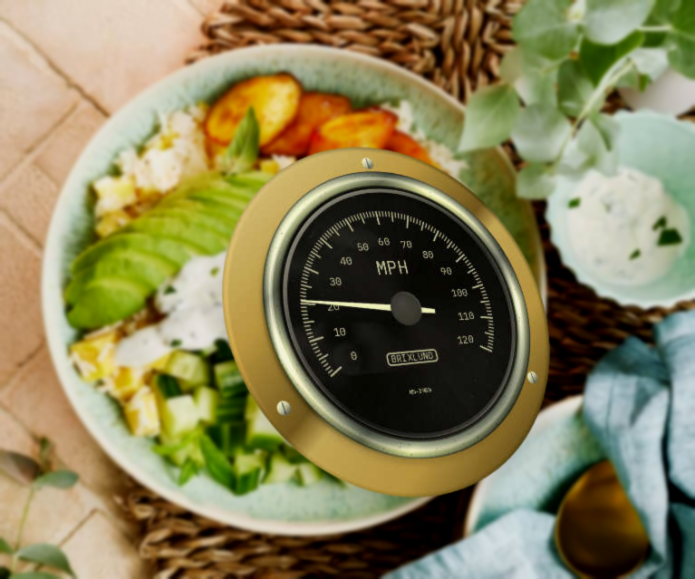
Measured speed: 20 mph
